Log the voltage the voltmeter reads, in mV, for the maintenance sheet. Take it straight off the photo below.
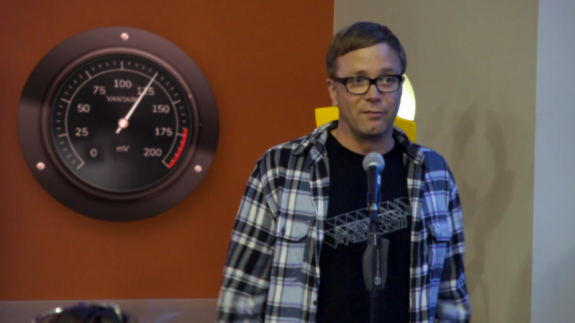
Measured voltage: 125 mV
